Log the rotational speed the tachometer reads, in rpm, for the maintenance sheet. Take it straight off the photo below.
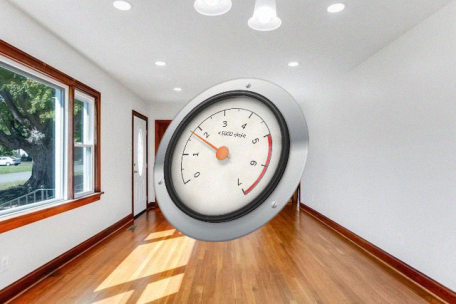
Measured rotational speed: 1750 rpm
